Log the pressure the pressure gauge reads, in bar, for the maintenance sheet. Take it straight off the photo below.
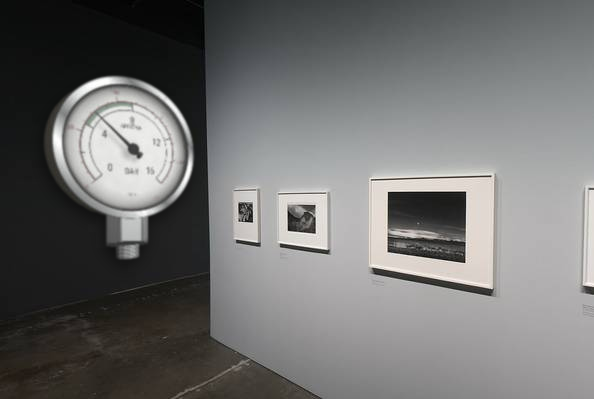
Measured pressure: 5 bar
